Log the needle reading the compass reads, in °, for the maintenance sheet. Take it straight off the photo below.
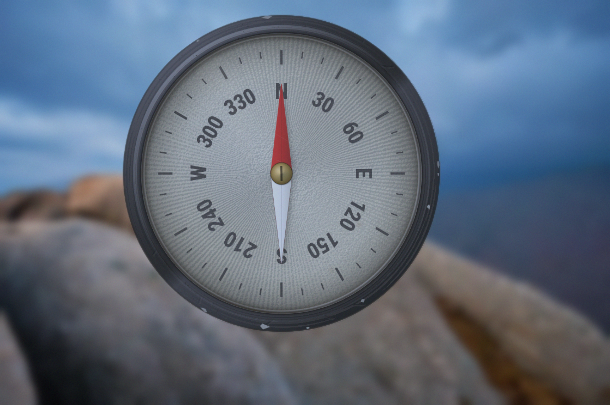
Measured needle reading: 0 °
